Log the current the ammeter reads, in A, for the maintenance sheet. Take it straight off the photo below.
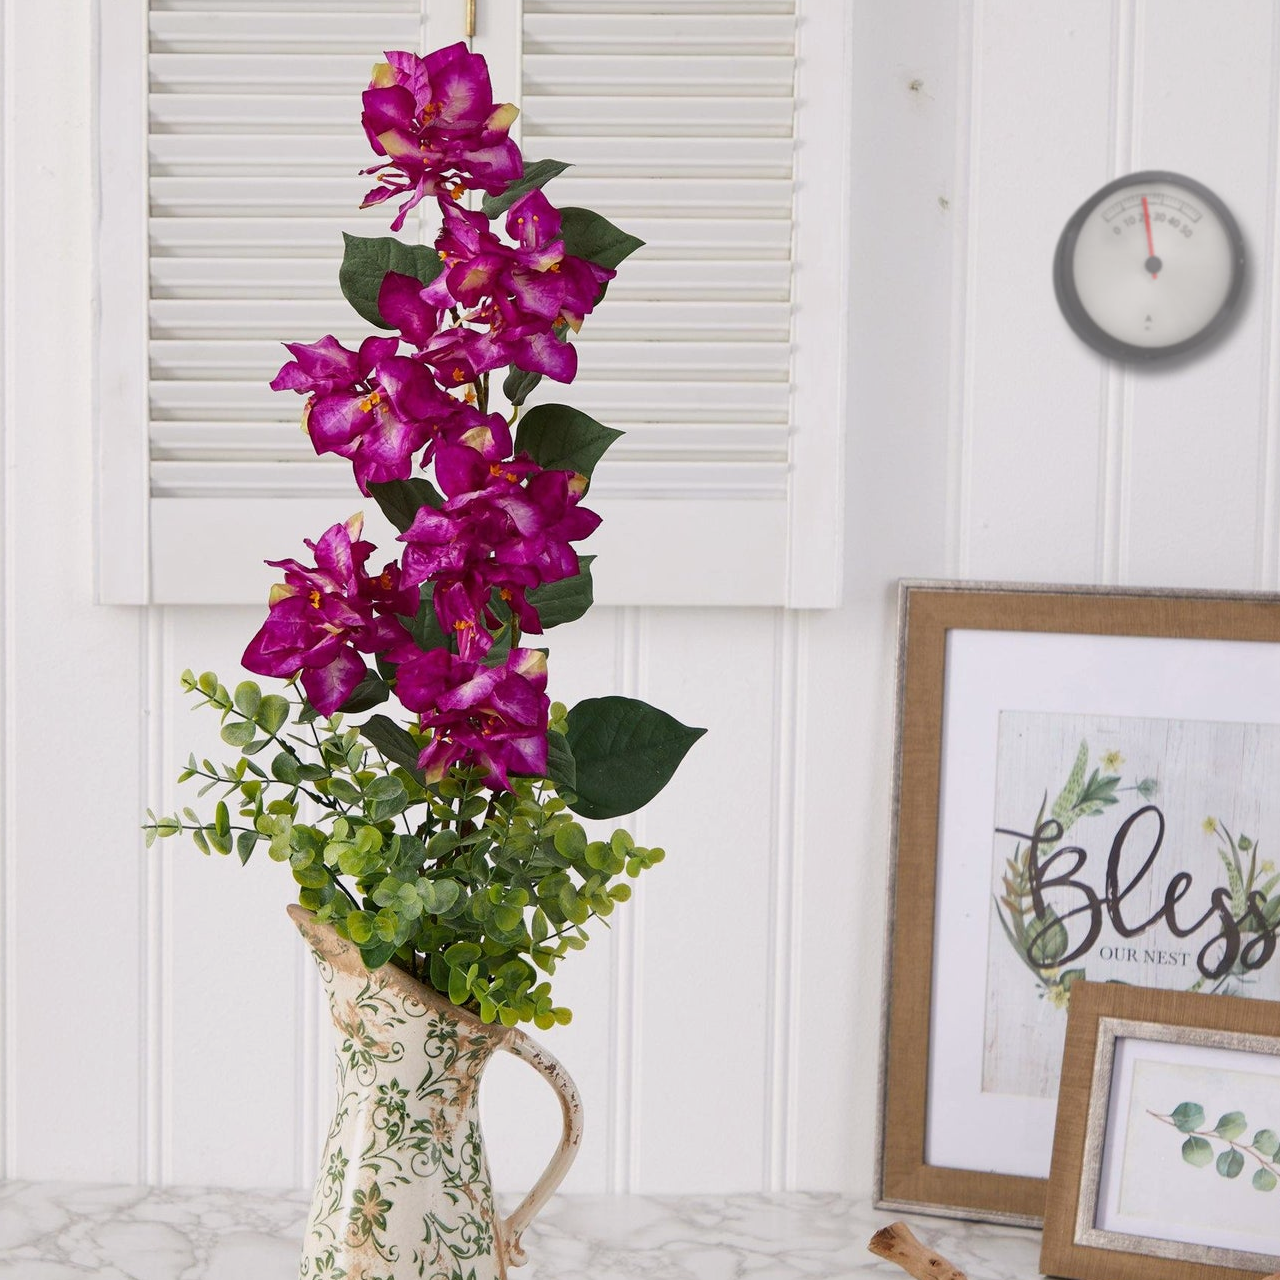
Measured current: 20 A
